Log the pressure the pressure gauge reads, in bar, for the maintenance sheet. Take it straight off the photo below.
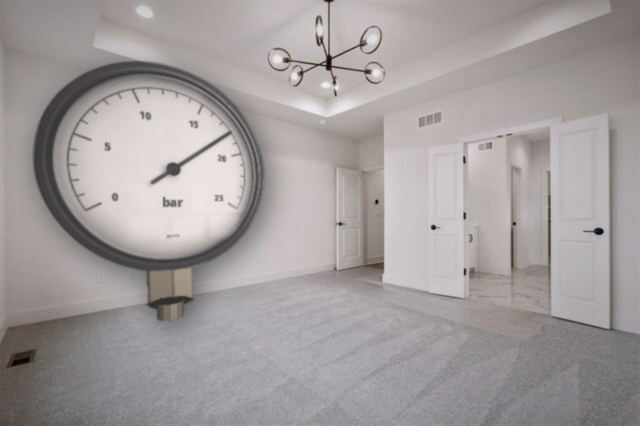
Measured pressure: 18 bar
